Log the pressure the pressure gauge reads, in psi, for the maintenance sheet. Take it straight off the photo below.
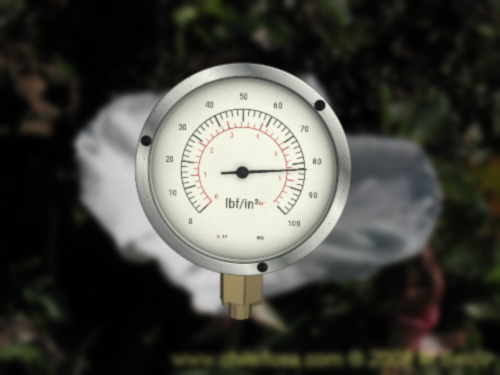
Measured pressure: 82 psi
